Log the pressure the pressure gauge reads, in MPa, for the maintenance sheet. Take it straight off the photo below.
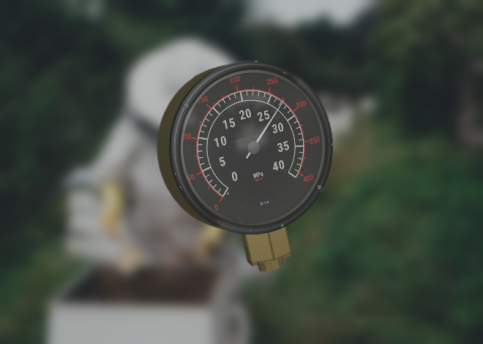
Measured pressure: 27 MPa
